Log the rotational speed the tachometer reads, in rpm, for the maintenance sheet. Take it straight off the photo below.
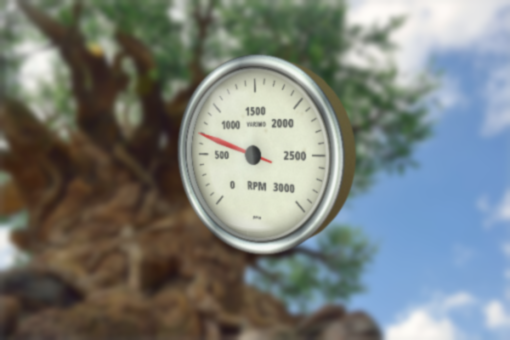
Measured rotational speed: 700 rpm
